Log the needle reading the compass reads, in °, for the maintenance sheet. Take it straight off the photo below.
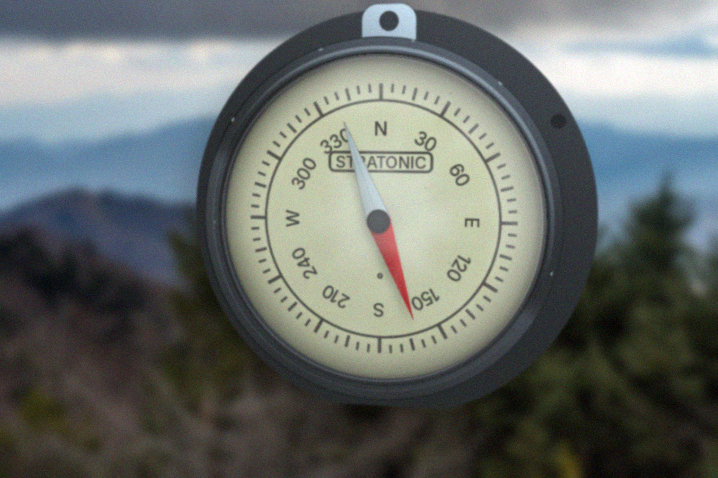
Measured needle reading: 160 °
